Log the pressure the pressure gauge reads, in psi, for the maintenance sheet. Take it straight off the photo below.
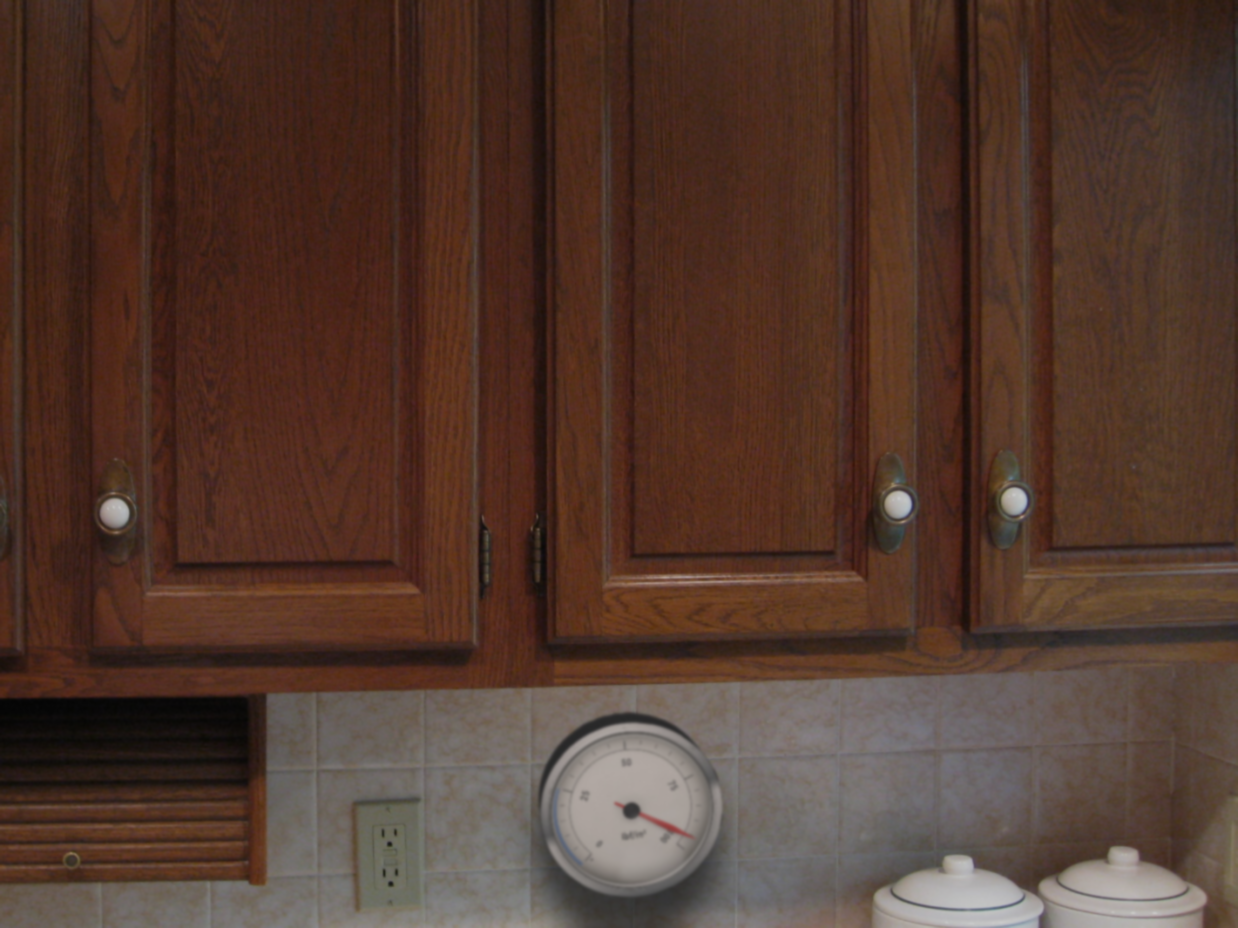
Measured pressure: 95 psi
